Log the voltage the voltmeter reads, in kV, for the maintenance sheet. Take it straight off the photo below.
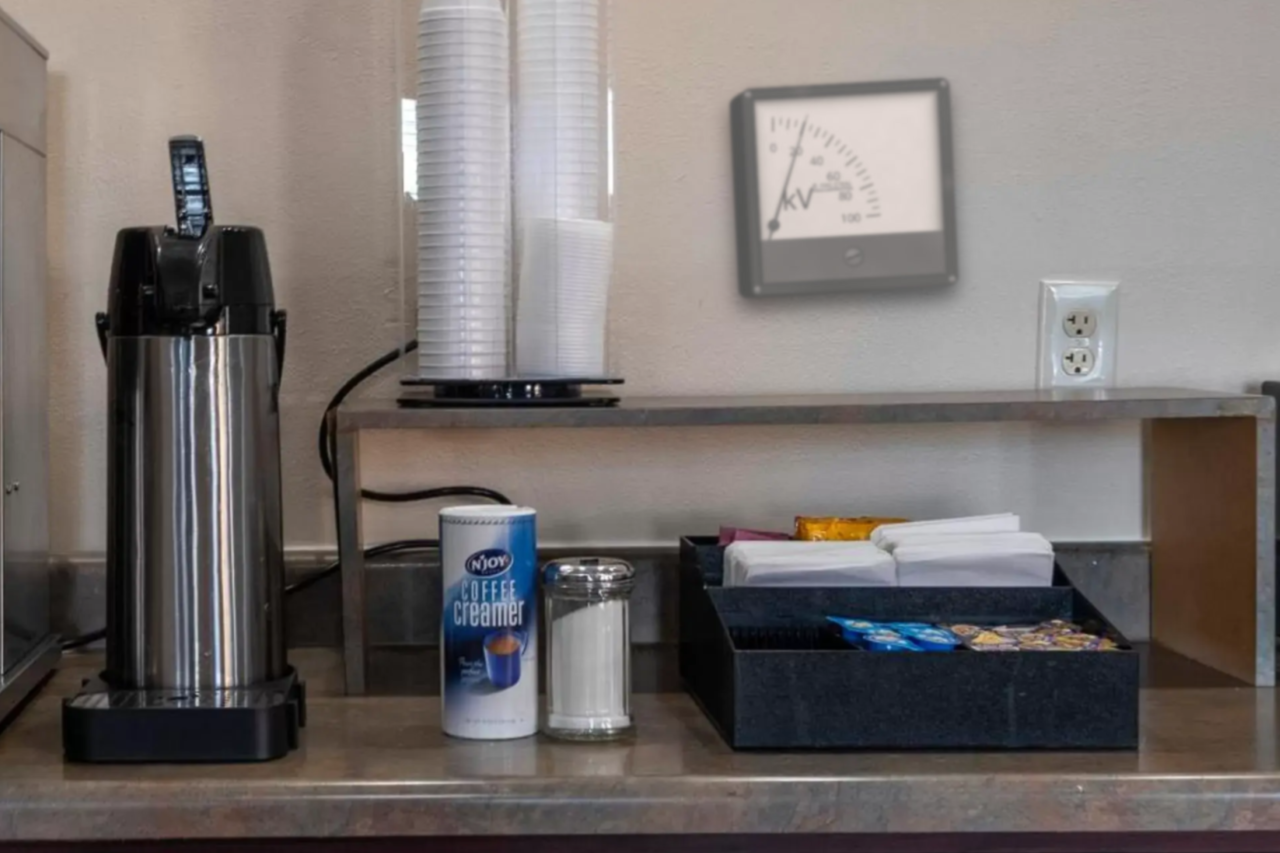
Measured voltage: 20 kV
